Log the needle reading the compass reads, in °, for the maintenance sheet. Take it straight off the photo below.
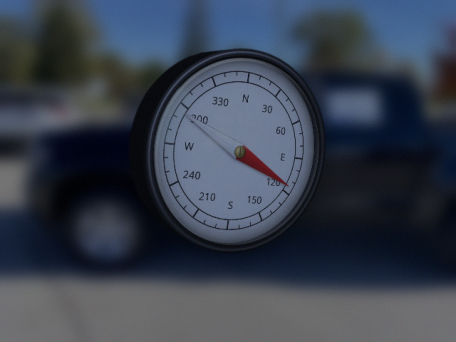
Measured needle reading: 115 °
